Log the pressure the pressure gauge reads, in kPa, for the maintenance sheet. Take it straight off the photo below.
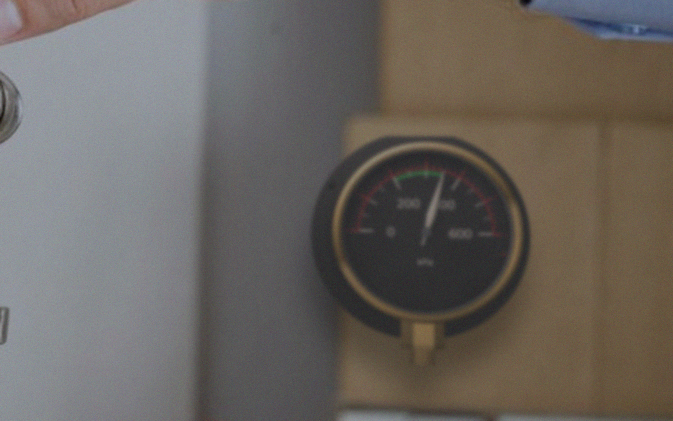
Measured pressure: 350 kPa
